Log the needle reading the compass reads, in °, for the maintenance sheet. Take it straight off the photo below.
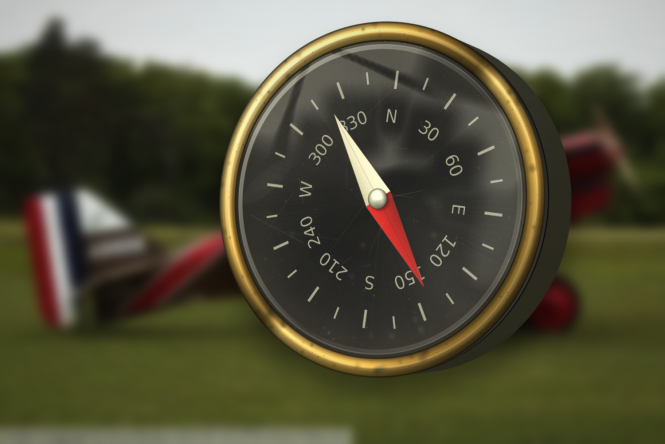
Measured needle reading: 142.5 °
